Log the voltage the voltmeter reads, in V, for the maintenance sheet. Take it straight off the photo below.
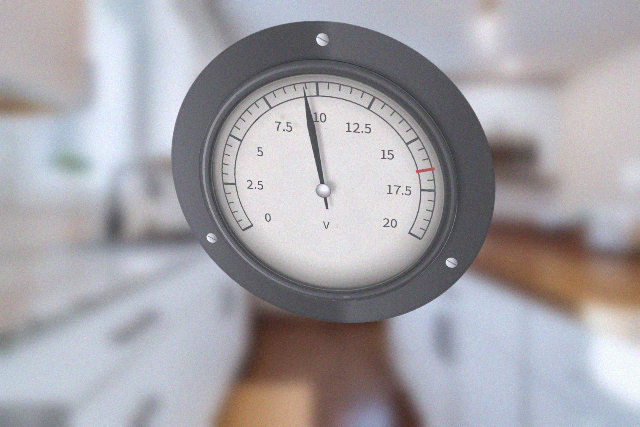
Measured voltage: 9.5 V
